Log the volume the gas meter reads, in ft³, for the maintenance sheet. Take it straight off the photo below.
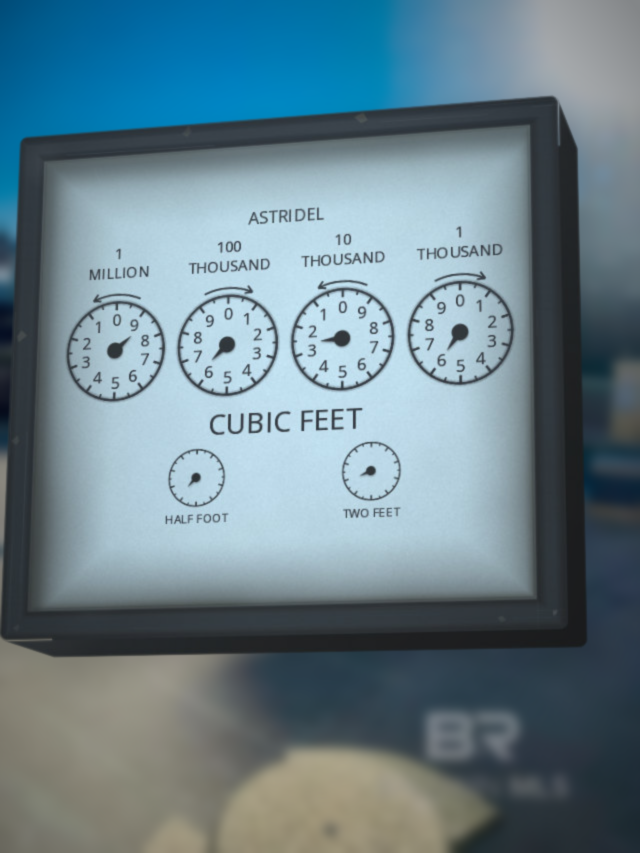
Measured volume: 862600 ft³
